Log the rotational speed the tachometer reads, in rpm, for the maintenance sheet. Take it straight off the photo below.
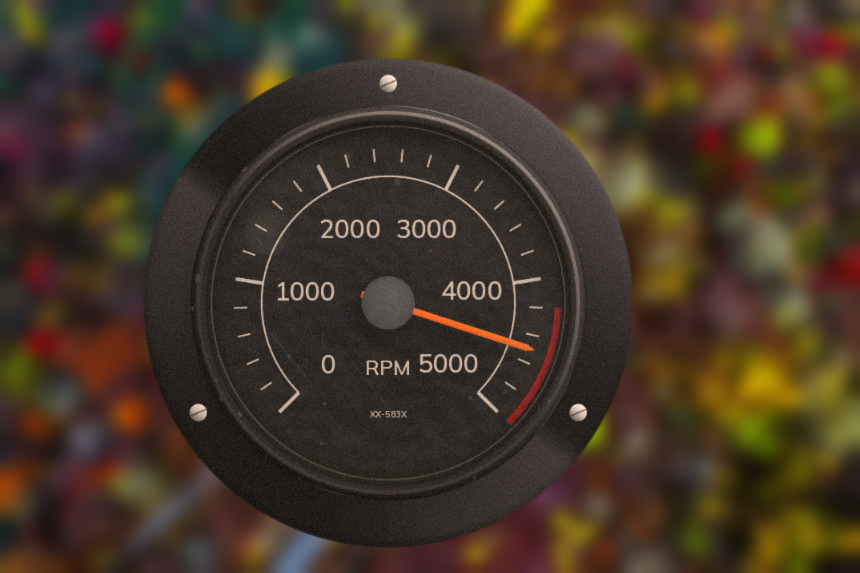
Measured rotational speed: 4500 rpm
